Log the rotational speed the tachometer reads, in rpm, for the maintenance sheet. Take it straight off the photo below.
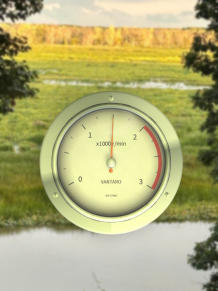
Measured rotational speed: 1500 rpm
